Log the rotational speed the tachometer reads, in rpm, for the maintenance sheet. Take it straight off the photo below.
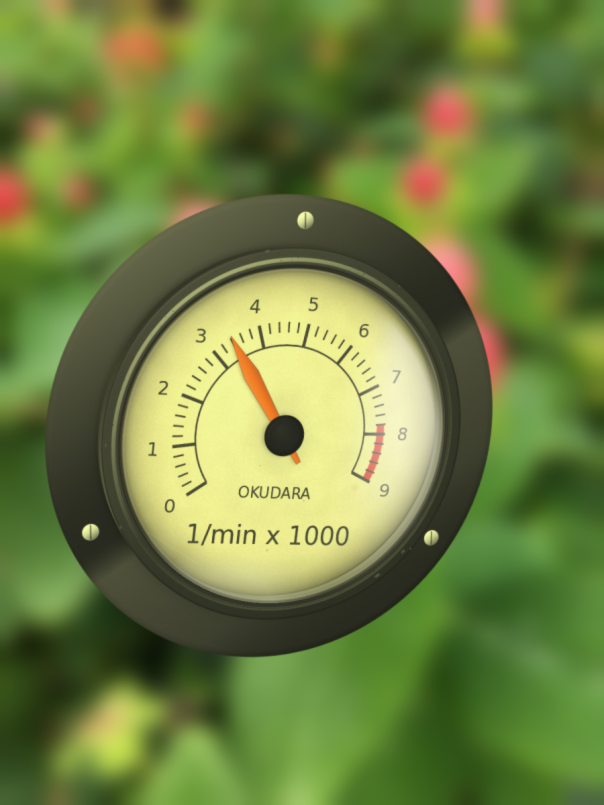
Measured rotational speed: 3400 rpm
